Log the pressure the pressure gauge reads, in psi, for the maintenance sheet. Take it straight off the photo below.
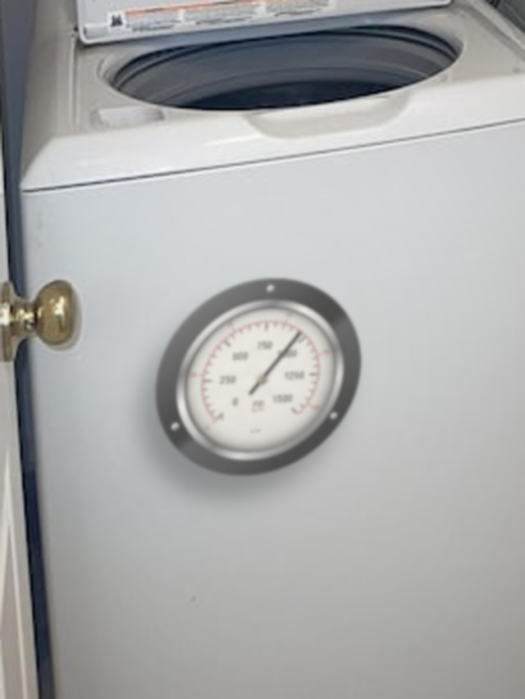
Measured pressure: 950 psi
